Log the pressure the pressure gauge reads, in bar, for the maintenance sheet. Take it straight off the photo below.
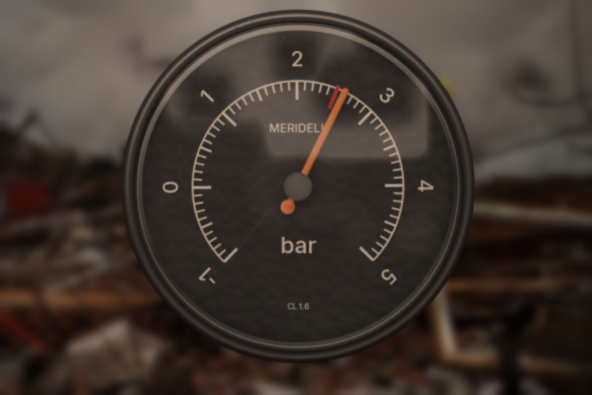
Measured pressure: 2.6 bar
